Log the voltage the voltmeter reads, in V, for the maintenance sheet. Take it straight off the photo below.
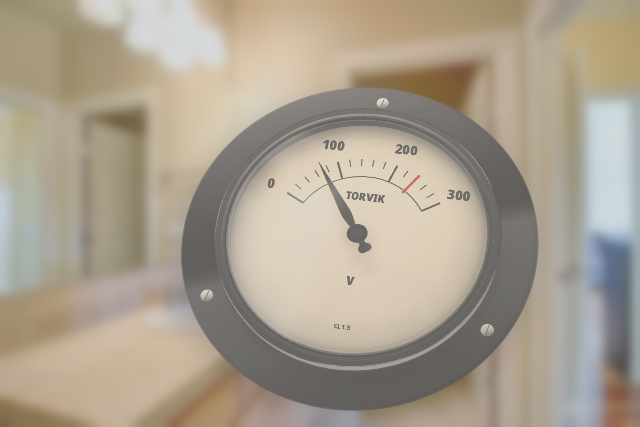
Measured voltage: 70 V
